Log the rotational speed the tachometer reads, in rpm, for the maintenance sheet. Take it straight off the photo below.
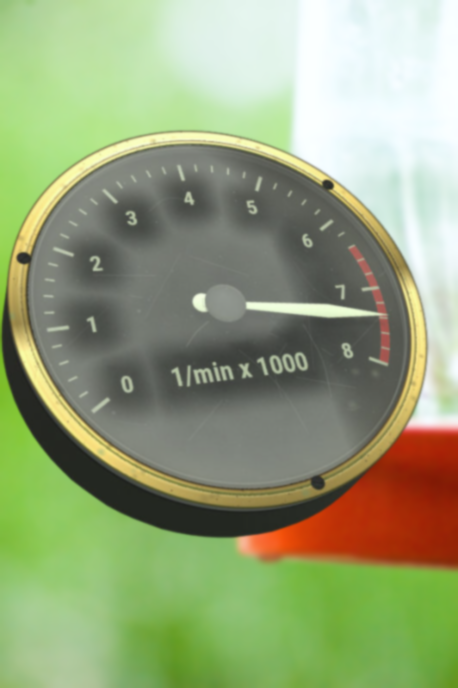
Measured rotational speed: 7400 rpm
